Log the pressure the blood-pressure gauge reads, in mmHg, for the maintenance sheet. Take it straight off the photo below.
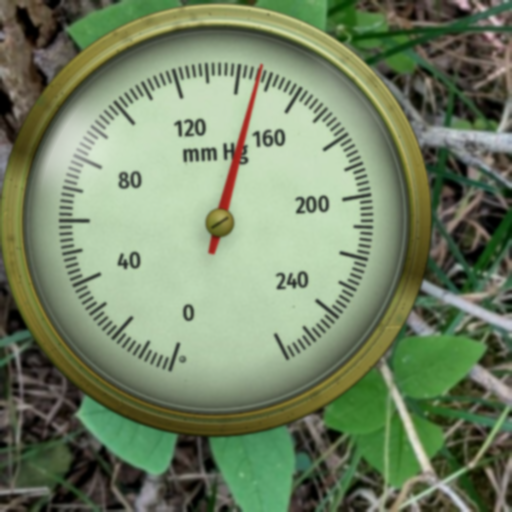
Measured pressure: 146 mmHg
